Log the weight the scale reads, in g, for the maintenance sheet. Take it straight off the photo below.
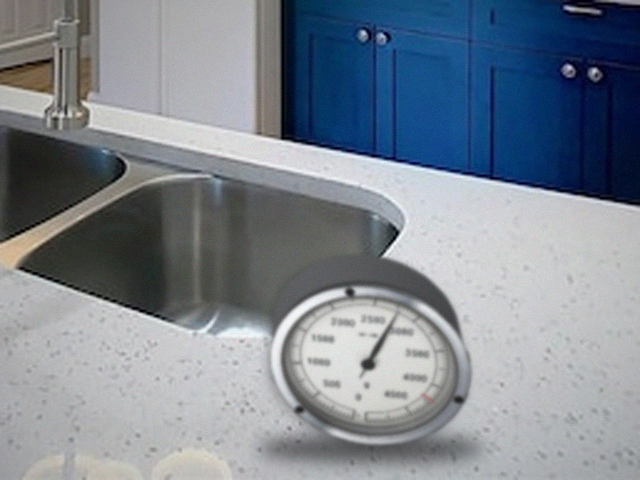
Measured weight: 2750 g
